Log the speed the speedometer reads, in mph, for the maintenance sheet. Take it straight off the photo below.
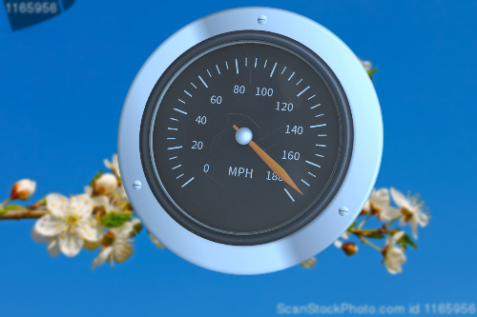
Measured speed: 175 mph
